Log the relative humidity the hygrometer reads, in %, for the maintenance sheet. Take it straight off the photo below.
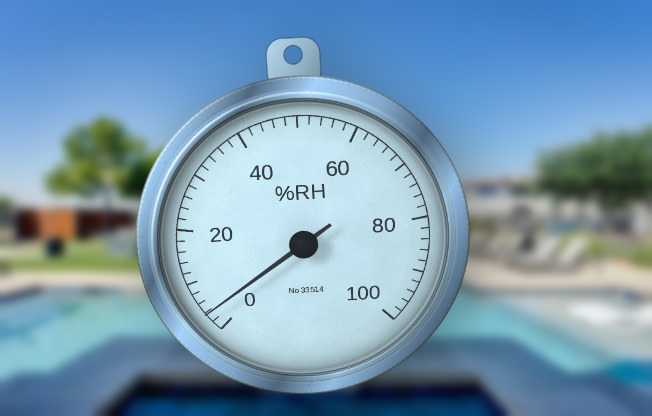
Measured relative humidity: 4 %
